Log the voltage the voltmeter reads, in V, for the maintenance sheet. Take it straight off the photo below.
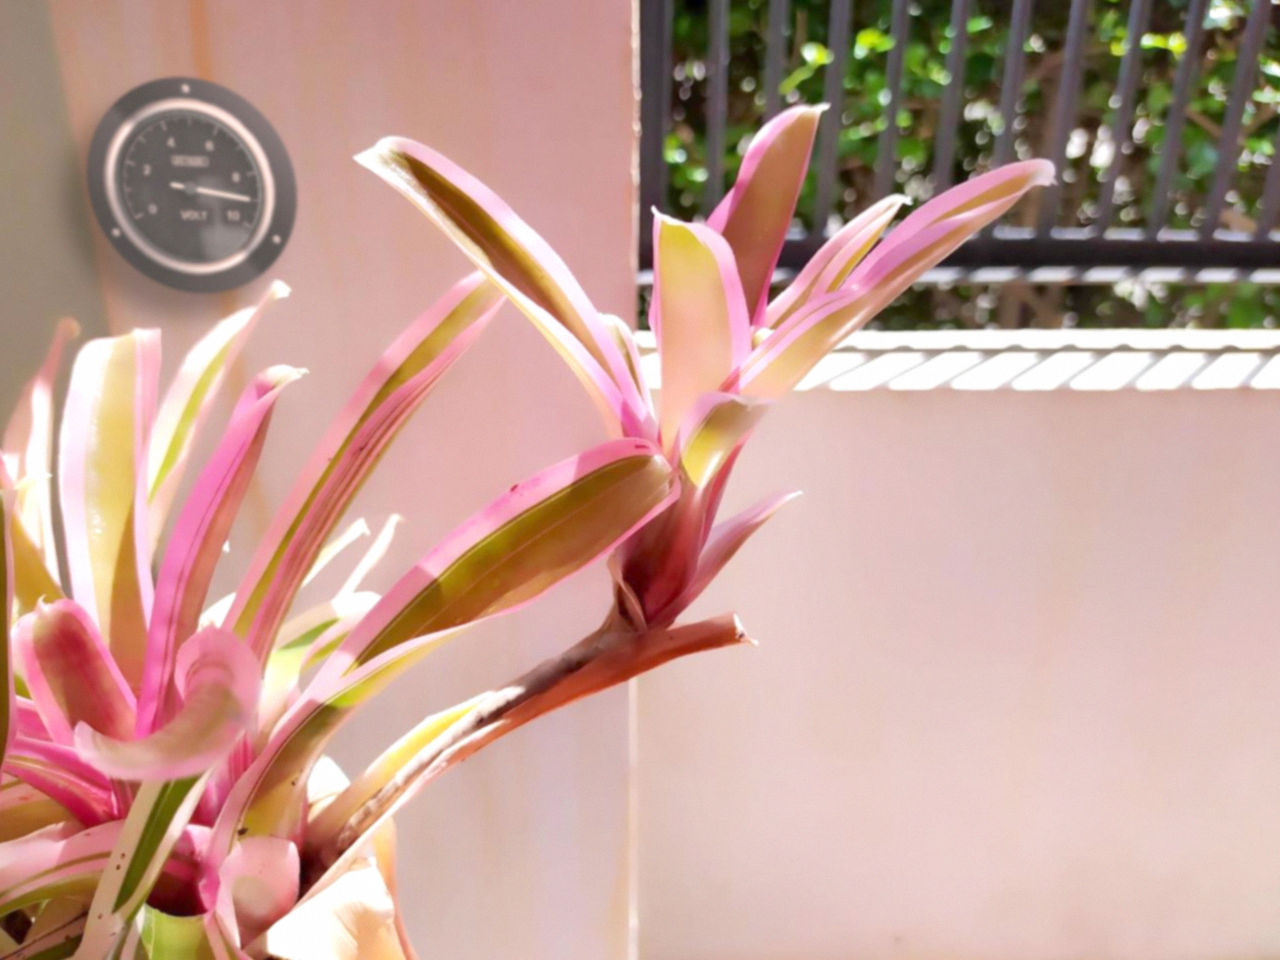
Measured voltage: 9 V
